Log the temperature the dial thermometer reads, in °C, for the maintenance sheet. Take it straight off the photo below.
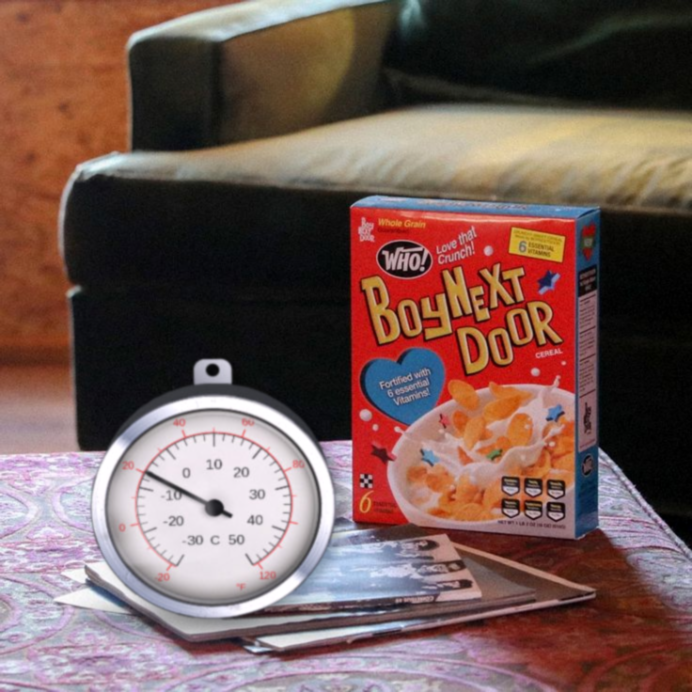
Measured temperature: -6 °C
